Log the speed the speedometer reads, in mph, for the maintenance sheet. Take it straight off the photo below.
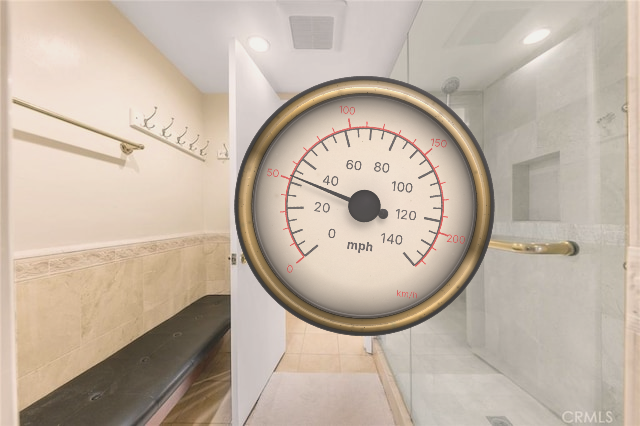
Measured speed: 32.5 mph
